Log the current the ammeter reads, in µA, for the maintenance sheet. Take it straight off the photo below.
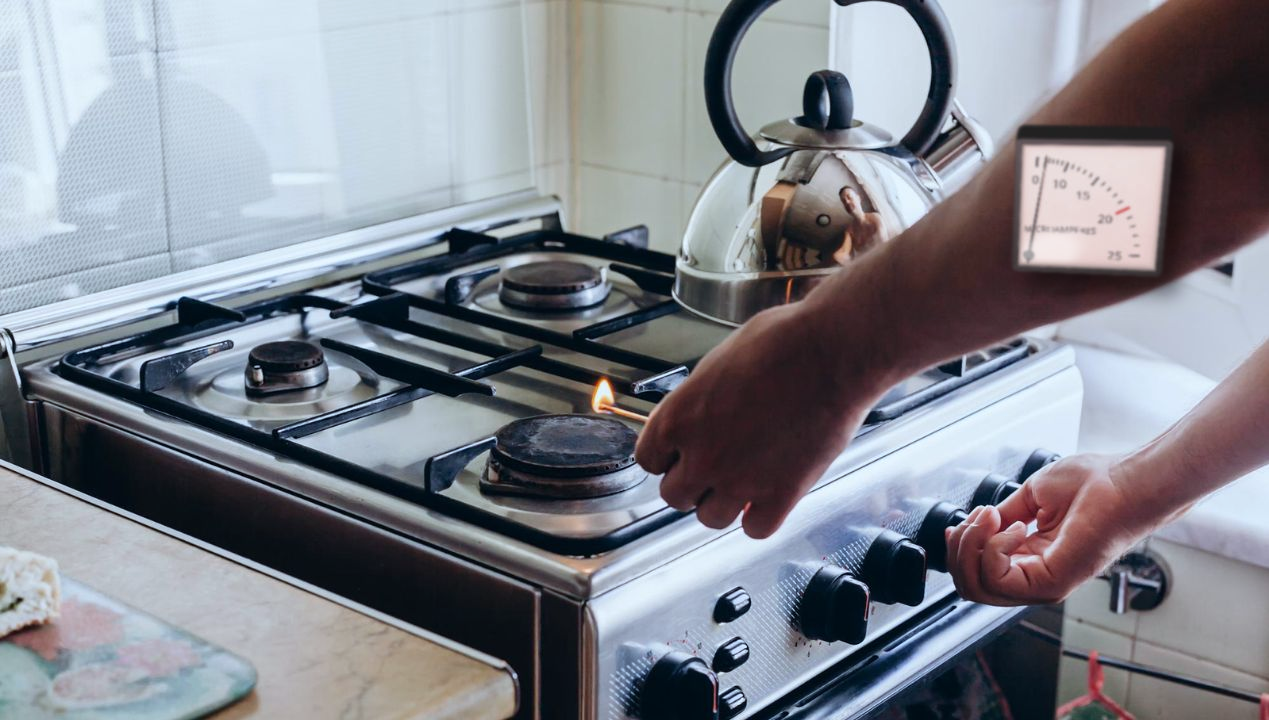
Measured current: 5 µA
